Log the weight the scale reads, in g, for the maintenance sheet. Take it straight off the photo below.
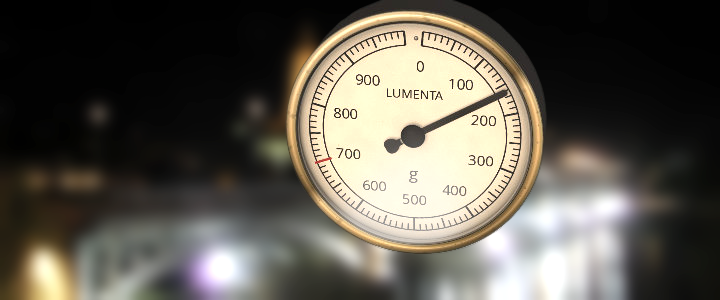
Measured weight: 160 g
